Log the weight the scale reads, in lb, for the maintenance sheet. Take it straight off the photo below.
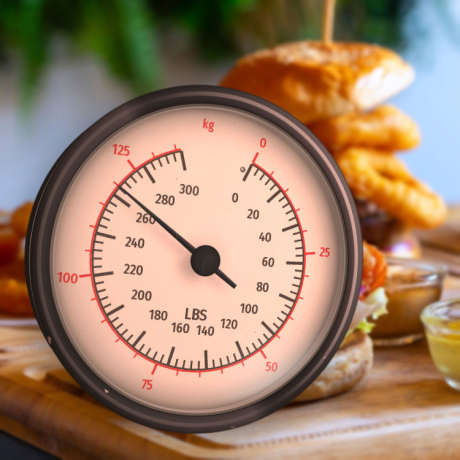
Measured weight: 264 lb
